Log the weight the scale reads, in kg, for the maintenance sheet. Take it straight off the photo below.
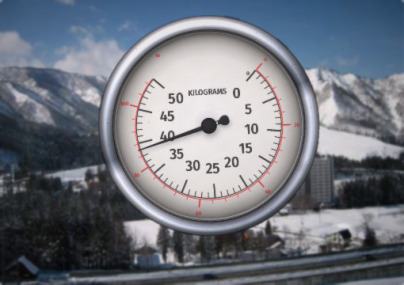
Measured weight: 39 kg
